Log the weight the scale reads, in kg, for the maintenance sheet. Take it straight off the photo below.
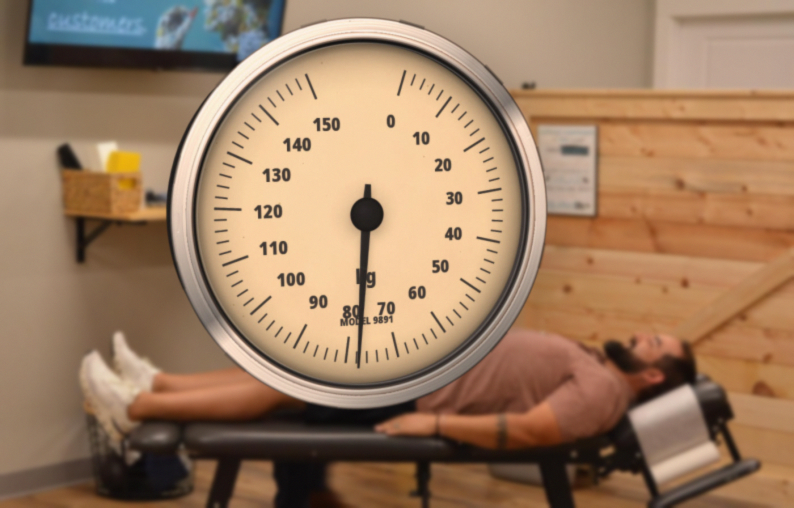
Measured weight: 78 kg
